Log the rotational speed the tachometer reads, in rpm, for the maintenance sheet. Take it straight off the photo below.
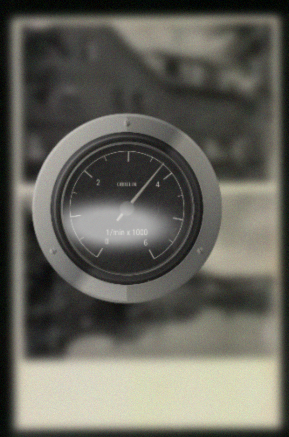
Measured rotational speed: 3750 rpm
